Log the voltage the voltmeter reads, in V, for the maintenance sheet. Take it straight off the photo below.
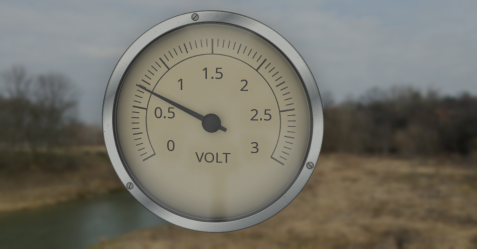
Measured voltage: 0.7 V
